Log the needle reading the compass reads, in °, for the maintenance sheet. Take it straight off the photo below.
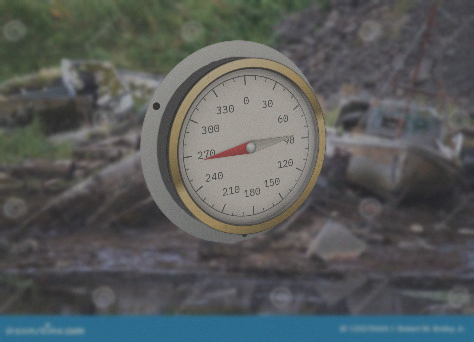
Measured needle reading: 265 °
